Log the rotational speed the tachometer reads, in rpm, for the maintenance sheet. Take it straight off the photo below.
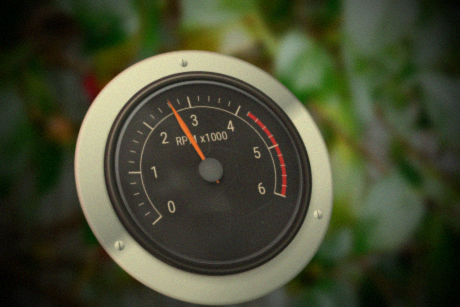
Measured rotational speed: 2600 rpm
